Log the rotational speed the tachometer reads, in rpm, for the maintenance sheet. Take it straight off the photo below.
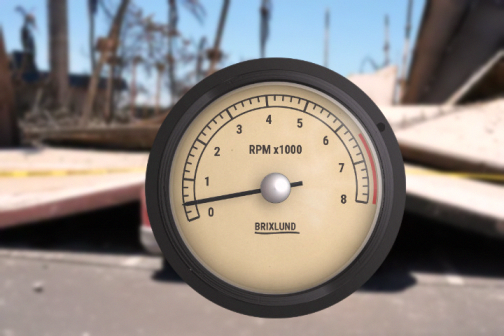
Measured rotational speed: 400 rpm
